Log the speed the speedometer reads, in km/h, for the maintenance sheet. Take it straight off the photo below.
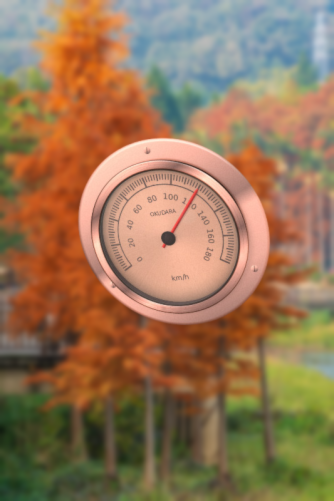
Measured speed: 120 km/h
